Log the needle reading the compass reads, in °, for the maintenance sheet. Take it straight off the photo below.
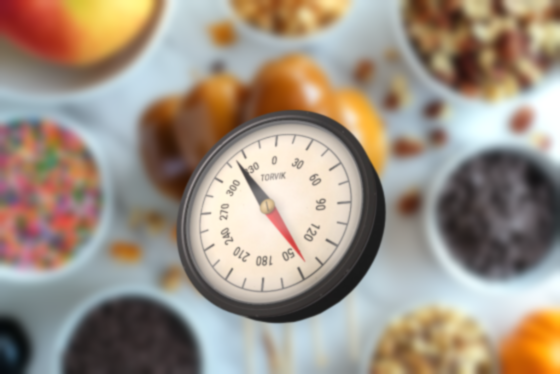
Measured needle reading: 142.5 °
